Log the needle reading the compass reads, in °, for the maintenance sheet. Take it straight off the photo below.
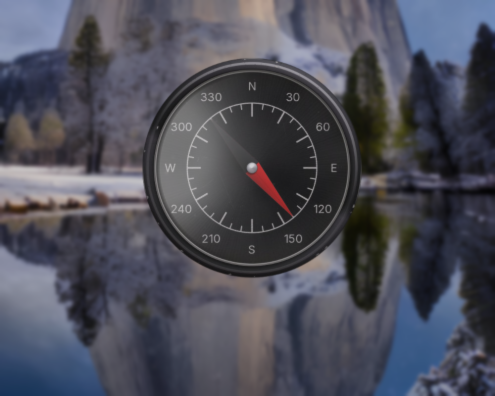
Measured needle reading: 140 °
